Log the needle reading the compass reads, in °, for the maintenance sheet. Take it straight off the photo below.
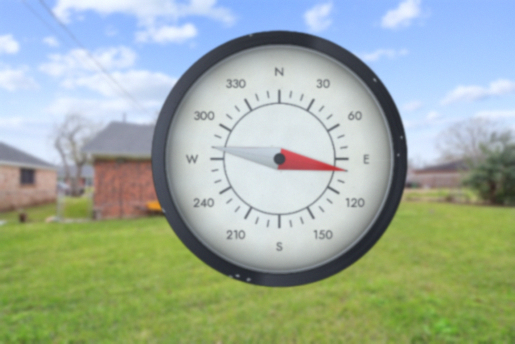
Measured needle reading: 100 °
